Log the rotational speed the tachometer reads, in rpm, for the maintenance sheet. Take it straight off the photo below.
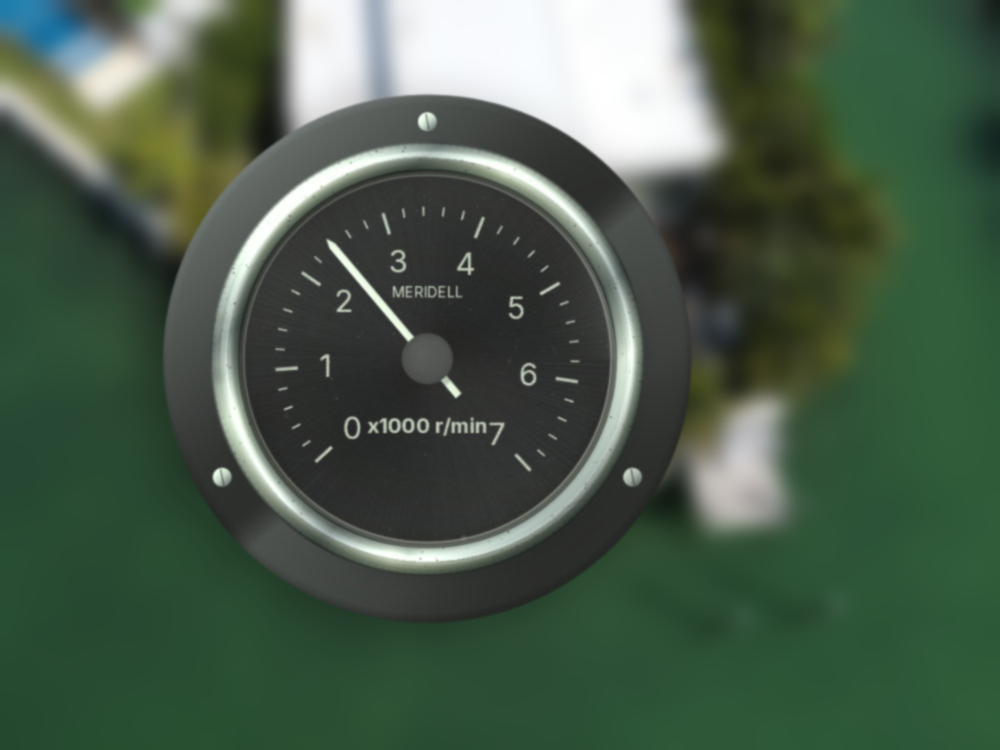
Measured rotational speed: 2400 rpm
